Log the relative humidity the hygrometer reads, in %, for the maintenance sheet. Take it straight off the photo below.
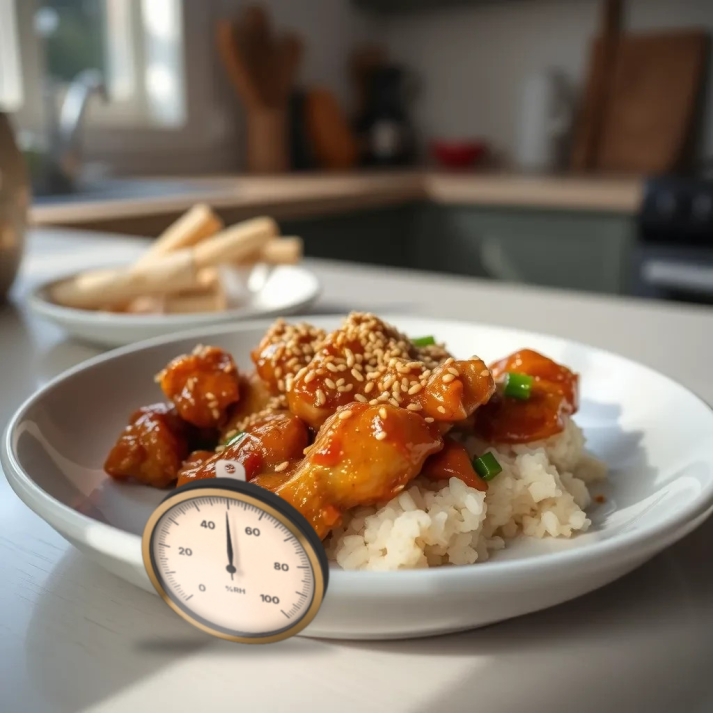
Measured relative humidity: 50 %
